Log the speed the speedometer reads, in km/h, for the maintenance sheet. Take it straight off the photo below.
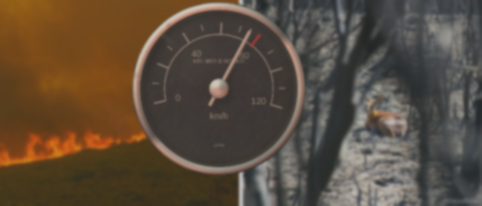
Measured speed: 75 km/h
